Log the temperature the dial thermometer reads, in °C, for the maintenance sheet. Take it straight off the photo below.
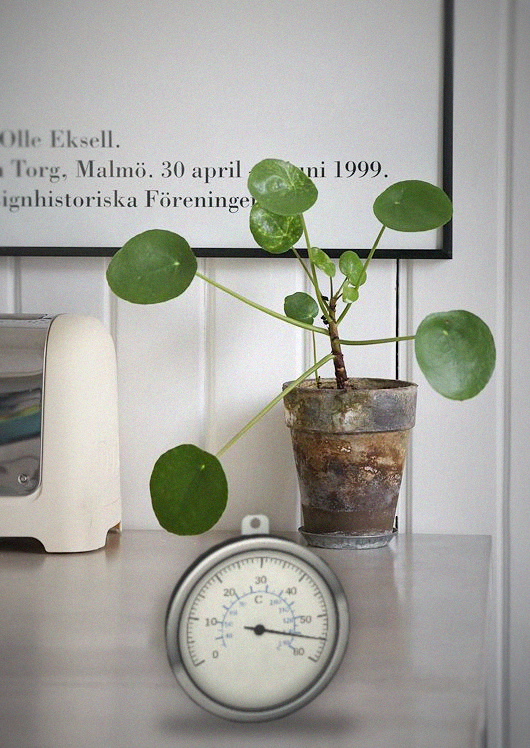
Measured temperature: 55 °C
